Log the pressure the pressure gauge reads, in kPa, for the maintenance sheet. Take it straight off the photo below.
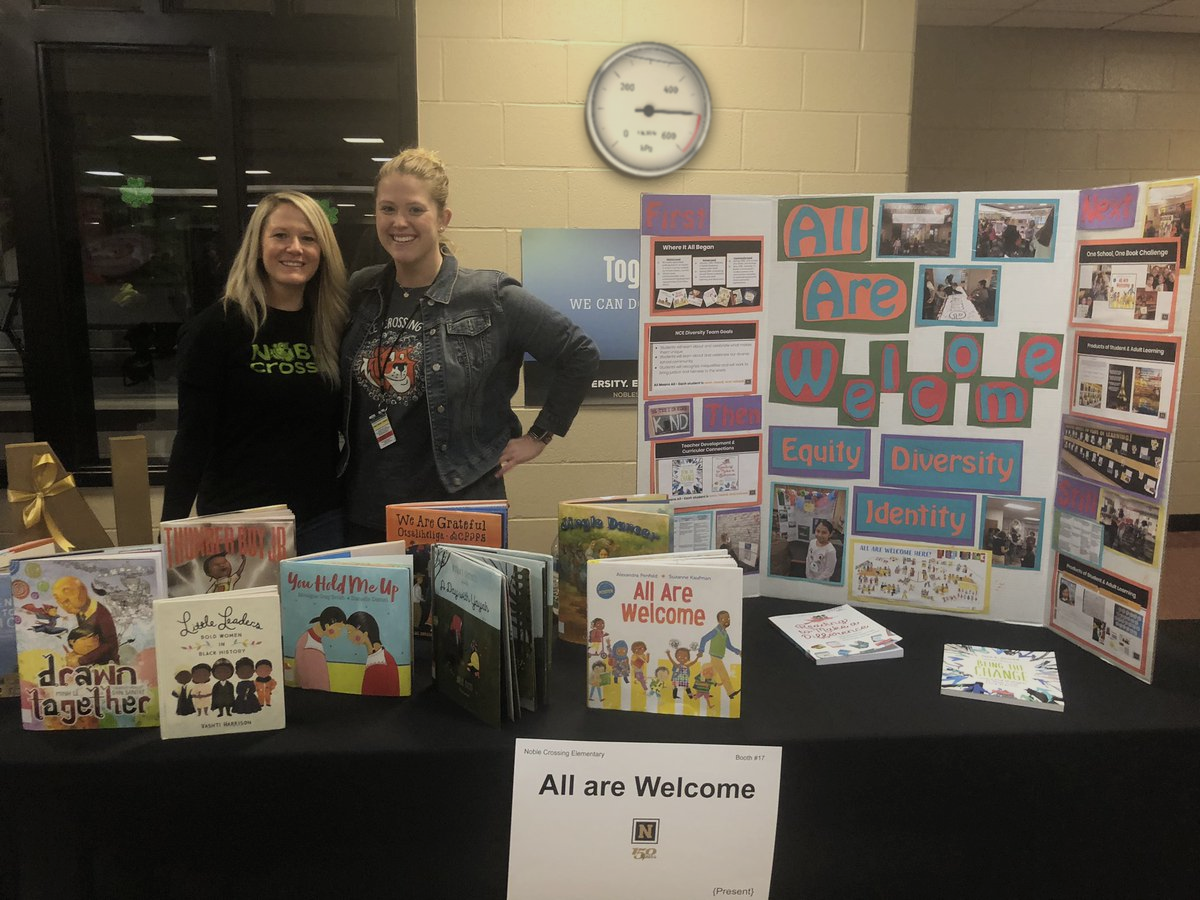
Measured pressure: 500 kPa
